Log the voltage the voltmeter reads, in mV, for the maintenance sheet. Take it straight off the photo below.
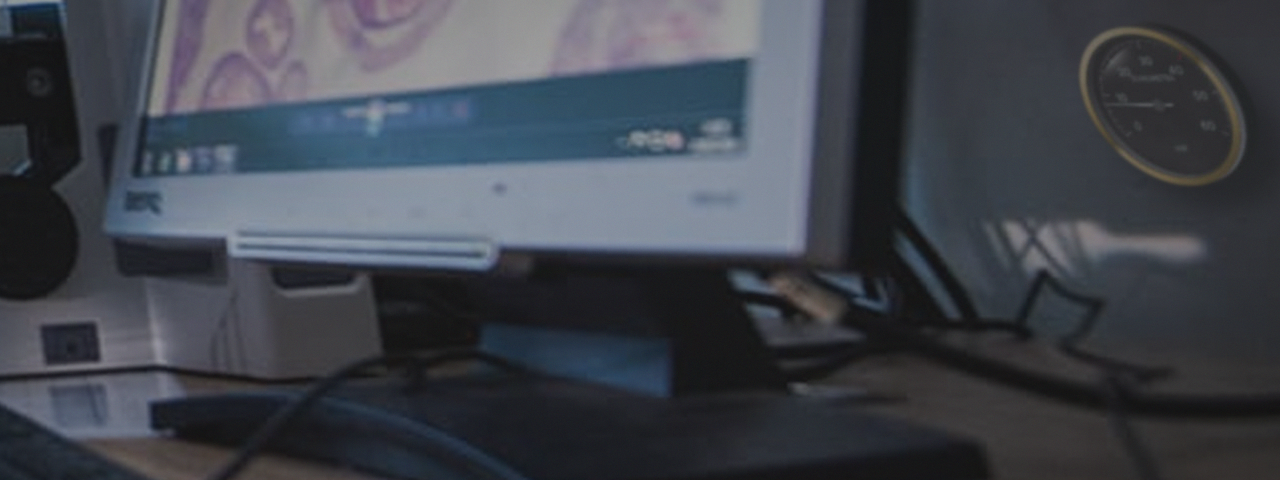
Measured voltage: 8 mV
